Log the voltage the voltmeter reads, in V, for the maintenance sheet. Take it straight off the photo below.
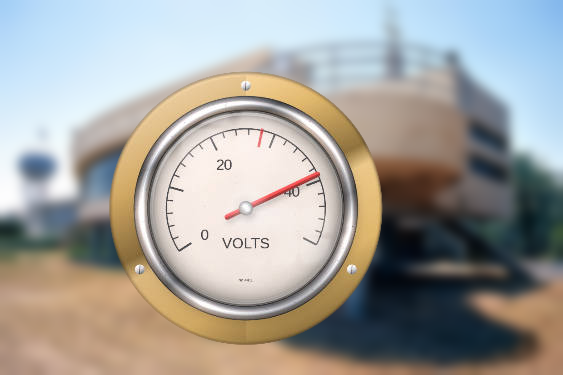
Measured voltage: 39 V
